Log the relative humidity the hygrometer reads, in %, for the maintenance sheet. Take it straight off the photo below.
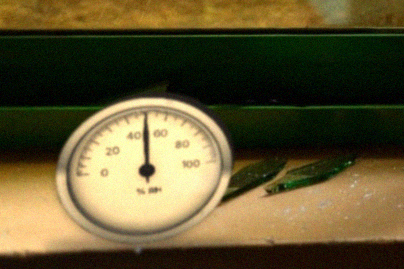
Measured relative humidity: 50 %
